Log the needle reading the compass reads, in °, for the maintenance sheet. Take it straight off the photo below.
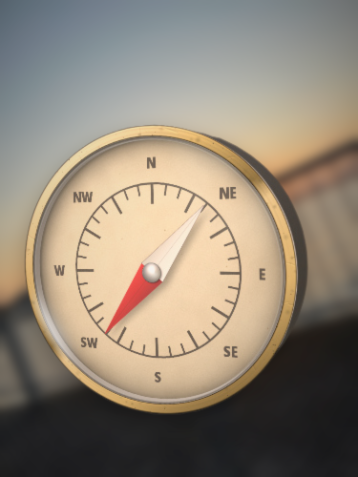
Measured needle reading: 220 °
